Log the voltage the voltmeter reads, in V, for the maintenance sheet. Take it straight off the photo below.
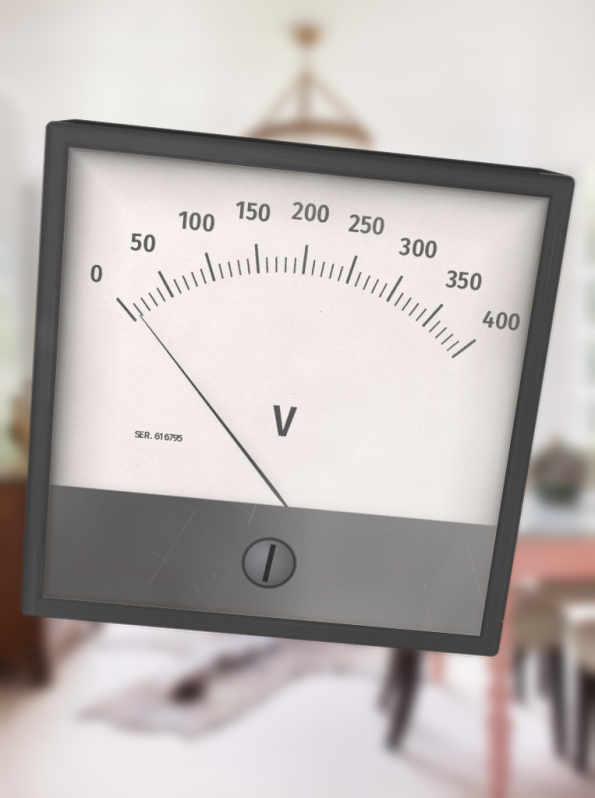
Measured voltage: 10 V
